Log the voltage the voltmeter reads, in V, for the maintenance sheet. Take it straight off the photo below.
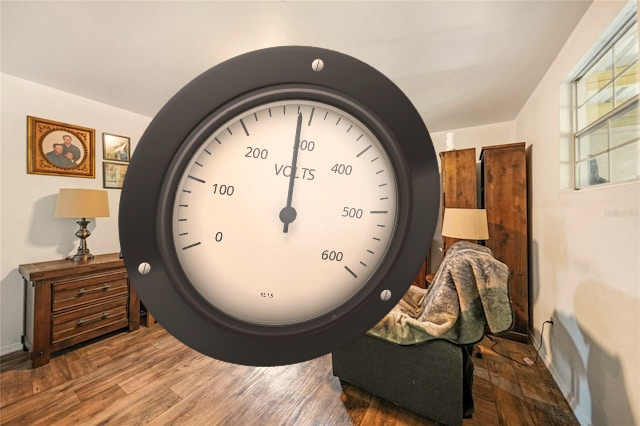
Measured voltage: 280 V
